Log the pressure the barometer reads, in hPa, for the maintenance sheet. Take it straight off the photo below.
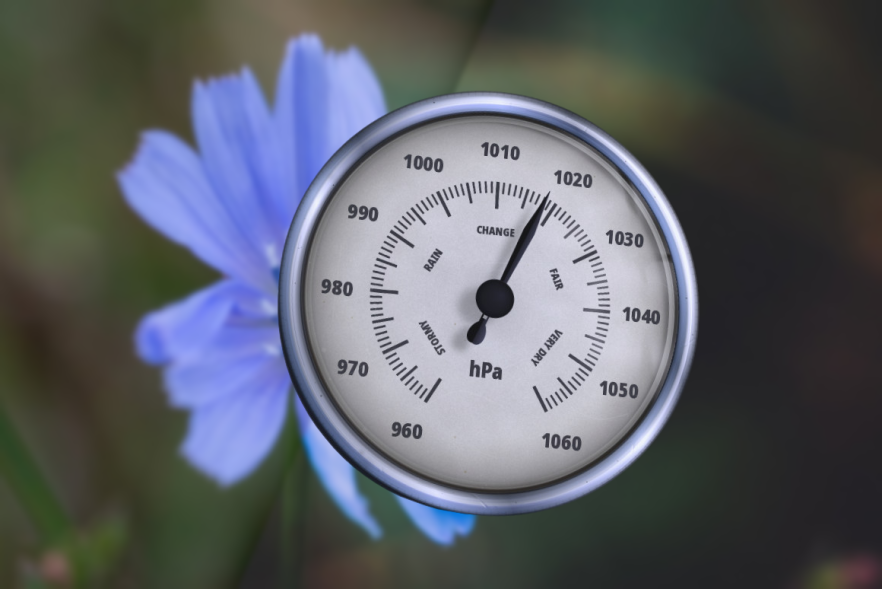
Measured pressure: 1018 hPa
